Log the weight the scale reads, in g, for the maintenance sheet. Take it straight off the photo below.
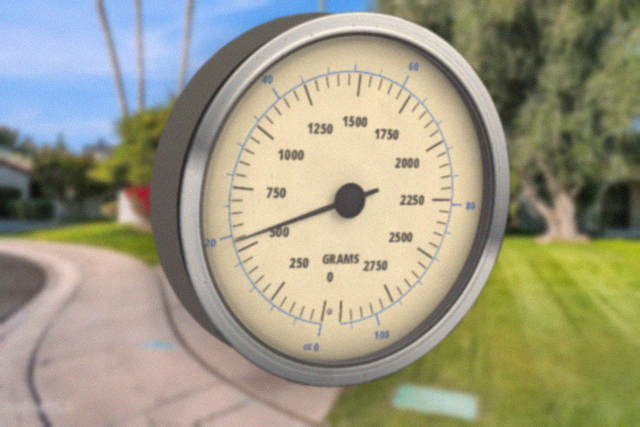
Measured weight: 550 g
